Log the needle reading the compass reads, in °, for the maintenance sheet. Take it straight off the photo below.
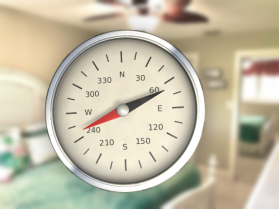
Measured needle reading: 247.5 °
